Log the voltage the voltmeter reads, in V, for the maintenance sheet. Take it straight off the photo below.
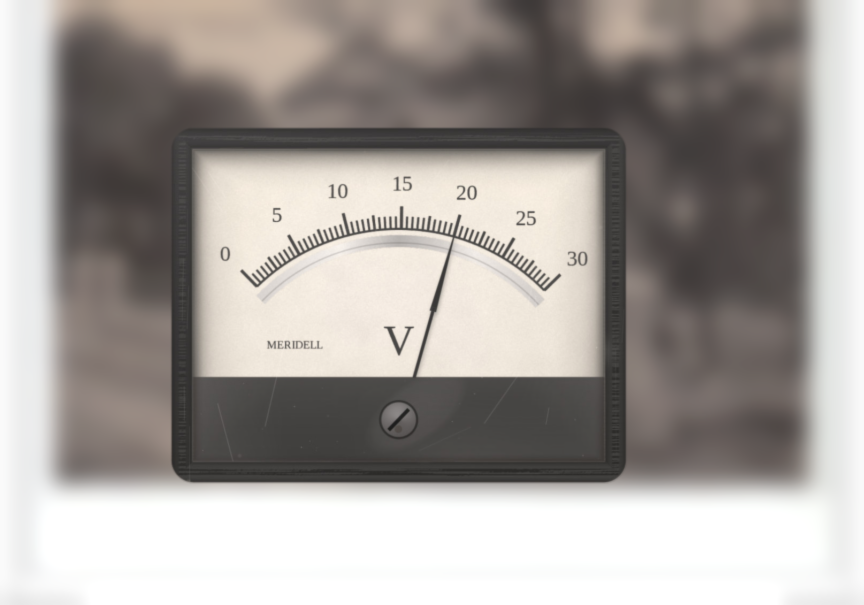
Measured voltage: 20 V
